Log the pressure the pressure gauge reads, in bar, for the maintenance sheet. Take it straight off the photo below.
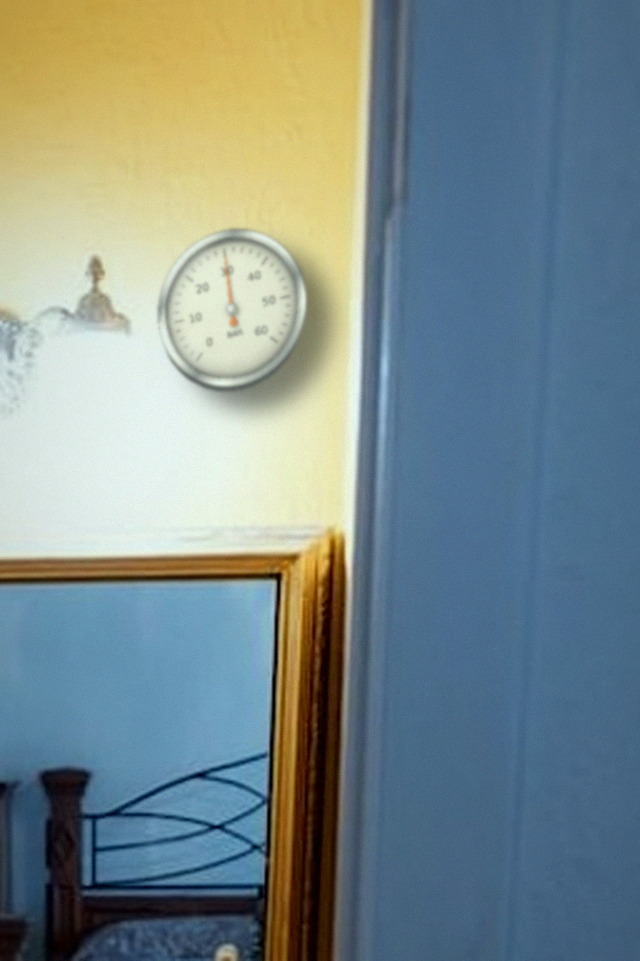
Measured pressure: 30 bar
